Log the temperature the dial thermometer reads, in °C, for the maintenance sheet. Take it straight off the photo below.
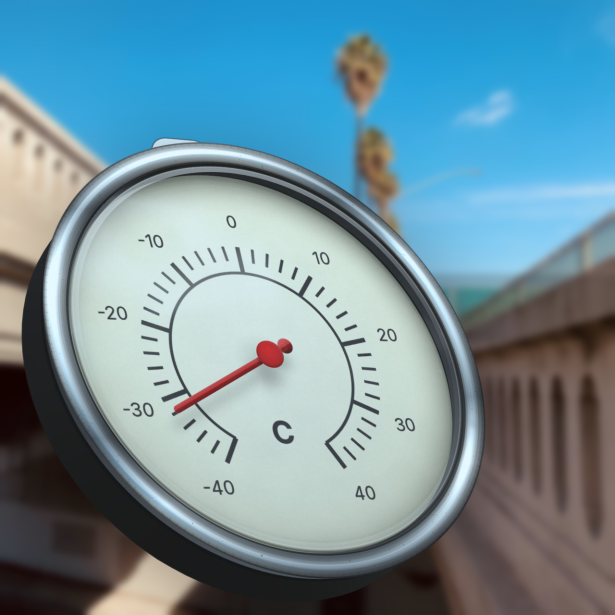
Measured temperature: -32 °C
